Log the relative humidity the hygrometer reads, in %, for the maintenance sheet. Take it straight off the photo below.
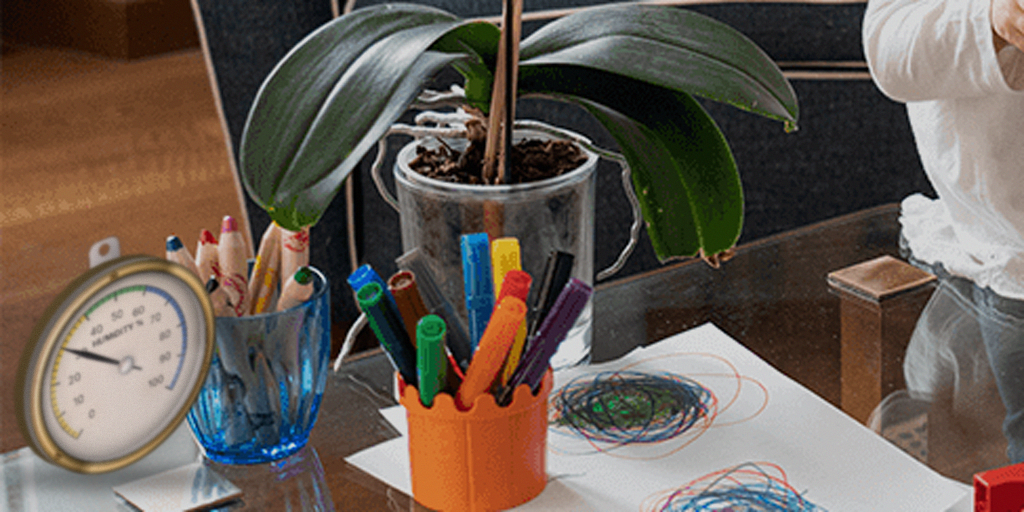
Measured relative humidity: 30 %
